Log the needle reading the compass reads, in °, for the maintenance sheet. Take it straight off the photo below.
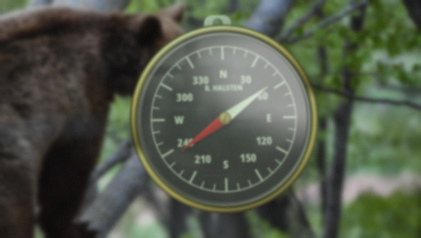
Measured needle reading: 235 °
